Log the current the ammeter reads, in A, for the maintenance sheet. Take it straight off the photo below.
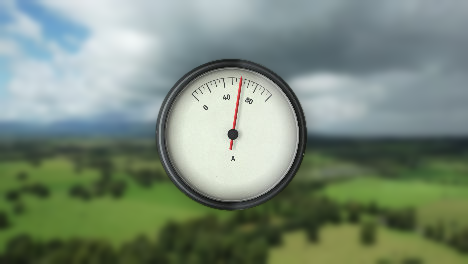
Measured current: 60 A
